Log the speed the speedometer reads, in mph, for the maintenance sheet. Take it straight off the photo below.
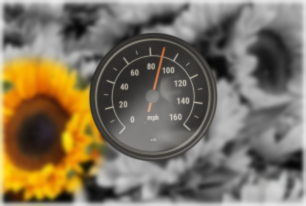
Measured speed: 90 mph
